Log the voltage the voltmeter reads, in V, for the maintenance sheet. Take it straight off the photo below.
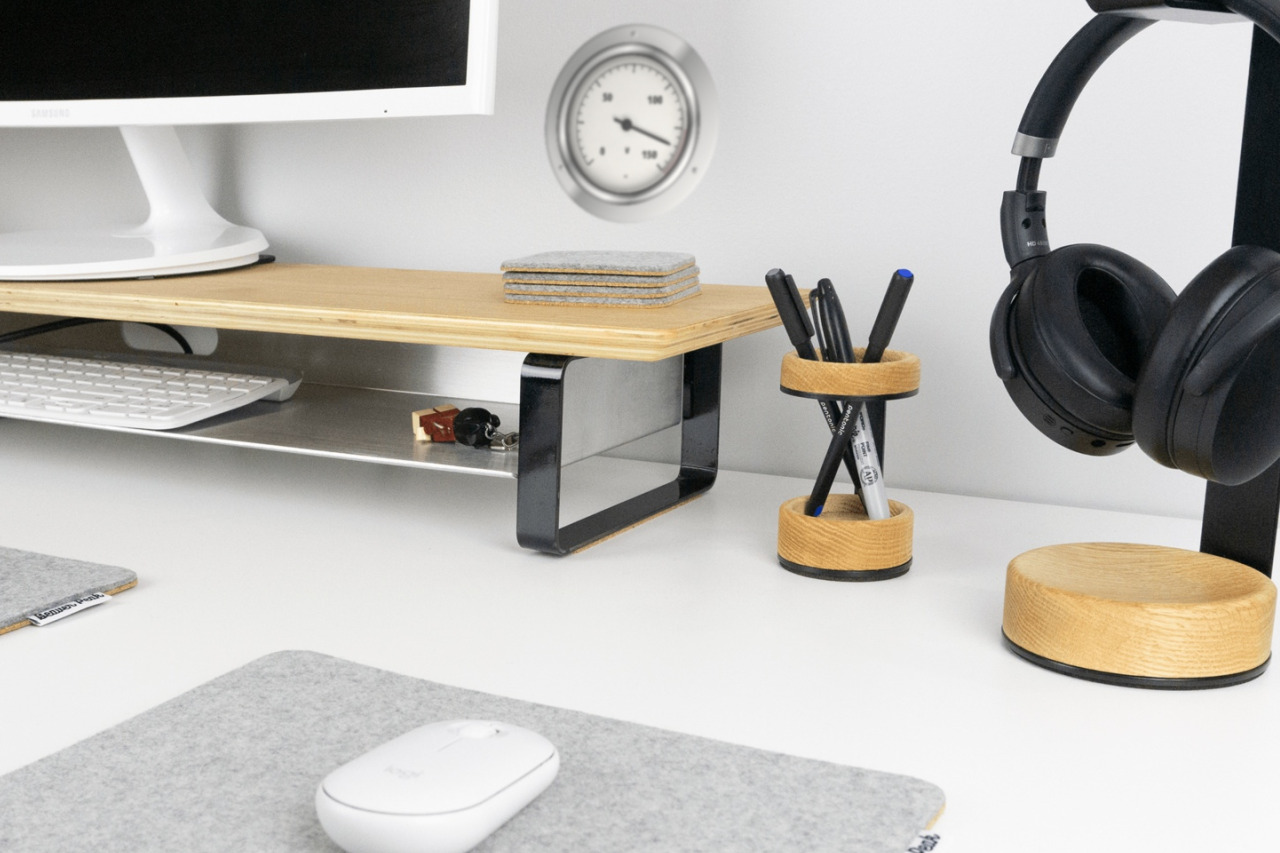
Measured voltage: 135 V
